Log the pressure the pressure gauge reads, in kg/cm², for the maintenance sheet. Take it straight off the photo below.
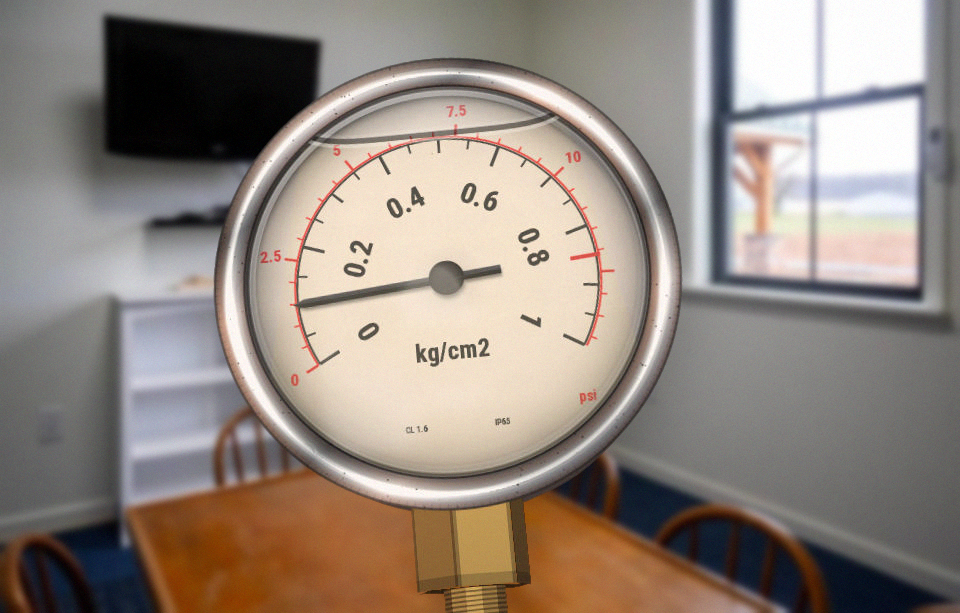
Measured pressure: 0.1 kg/cm²
